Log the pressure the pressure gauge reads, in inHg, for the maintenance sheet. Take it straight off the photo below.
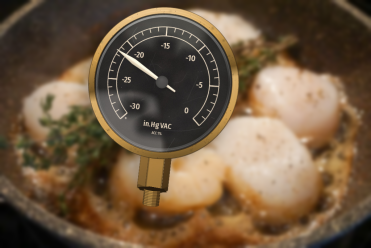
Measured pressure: -21.5 inHg
